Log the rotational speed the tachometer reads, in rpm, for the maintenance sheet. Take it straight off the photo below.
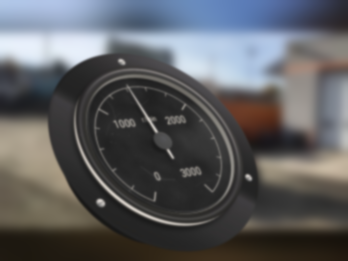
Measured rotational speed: 1400 rpm
